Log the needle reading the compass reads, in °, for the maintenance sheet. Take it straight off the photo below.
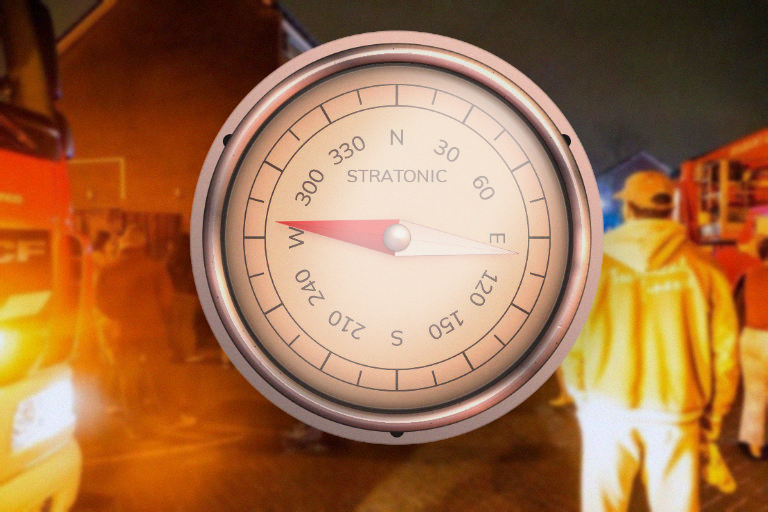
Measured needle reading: 277.5 °
